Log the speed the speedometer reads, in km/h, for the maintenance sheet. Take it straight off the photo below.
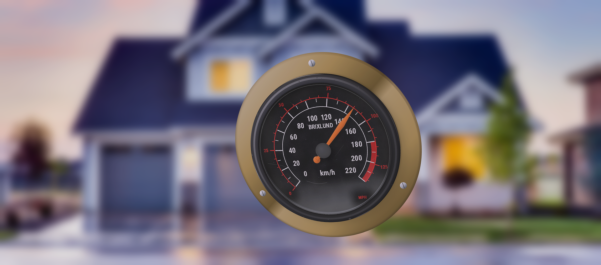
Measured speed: 145 km/h
